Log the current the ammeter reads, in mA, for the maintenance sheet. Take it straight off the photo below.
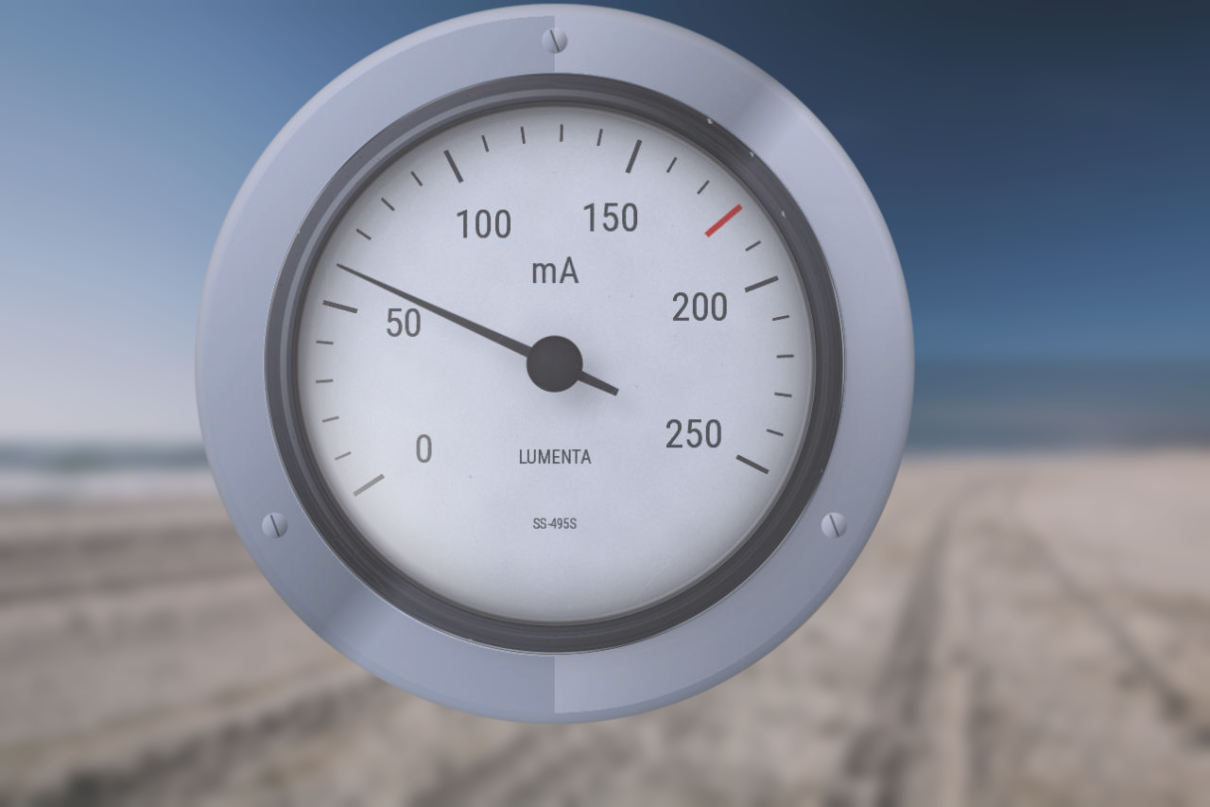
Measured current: 60 mA
